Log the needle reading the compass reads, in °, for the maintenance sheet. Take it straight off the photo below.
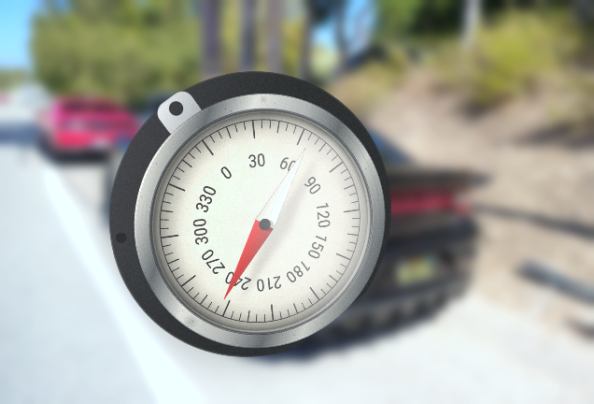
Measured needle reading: 245 °
